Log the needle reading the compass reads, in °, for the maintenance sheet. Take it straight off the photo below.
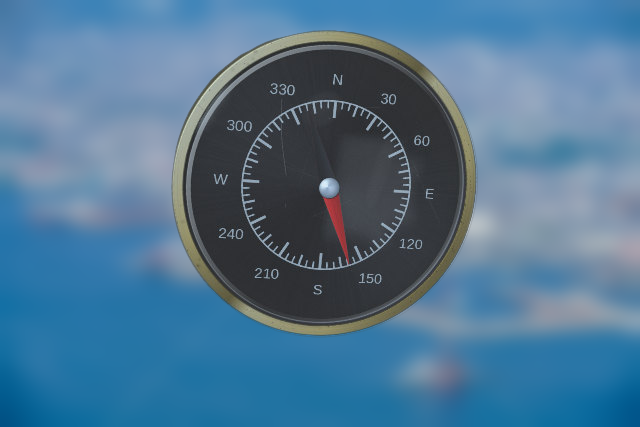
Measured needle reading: 160 °
